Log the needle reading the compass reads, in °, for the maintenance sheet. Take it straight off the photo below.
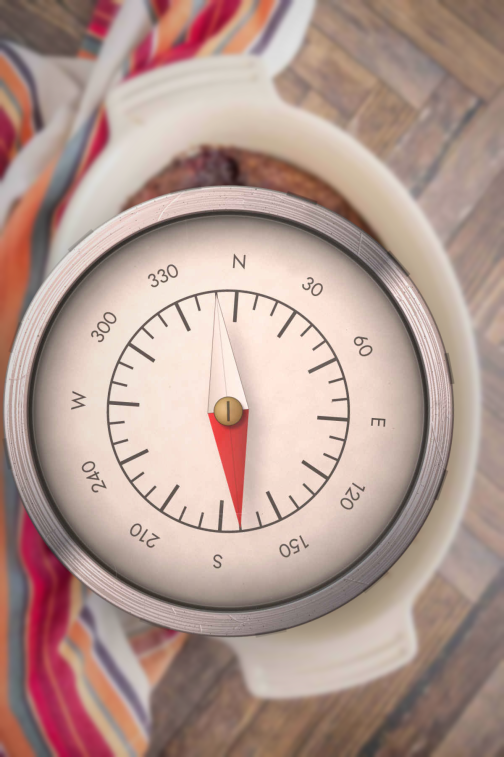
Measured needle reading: 170 °
